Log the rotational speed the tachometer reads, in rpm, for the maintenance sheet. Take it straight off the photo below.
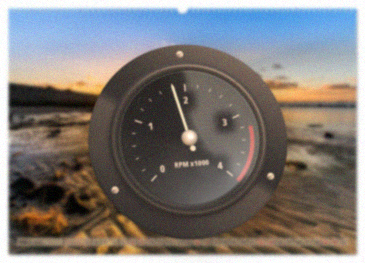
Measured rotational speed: 1800 rpm
